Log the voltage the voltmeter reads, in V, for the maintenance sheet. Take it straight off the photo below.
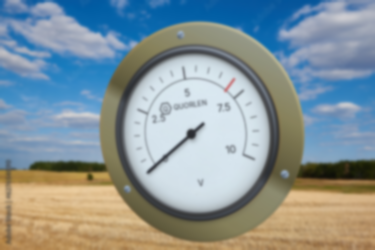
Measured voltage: 0 V
